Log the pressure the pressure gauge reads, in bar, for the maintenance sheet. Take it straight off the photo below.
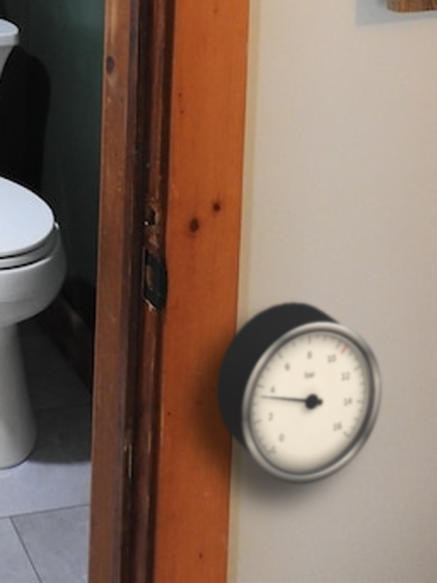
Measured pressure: 3.5 bar
